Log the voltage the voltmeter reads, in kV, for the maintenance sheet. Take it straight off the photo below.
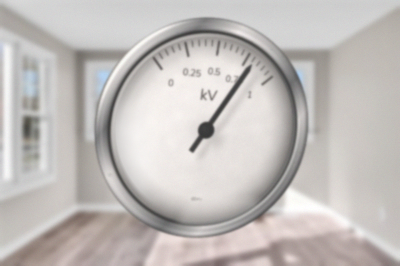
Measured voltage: 0.8 kV
